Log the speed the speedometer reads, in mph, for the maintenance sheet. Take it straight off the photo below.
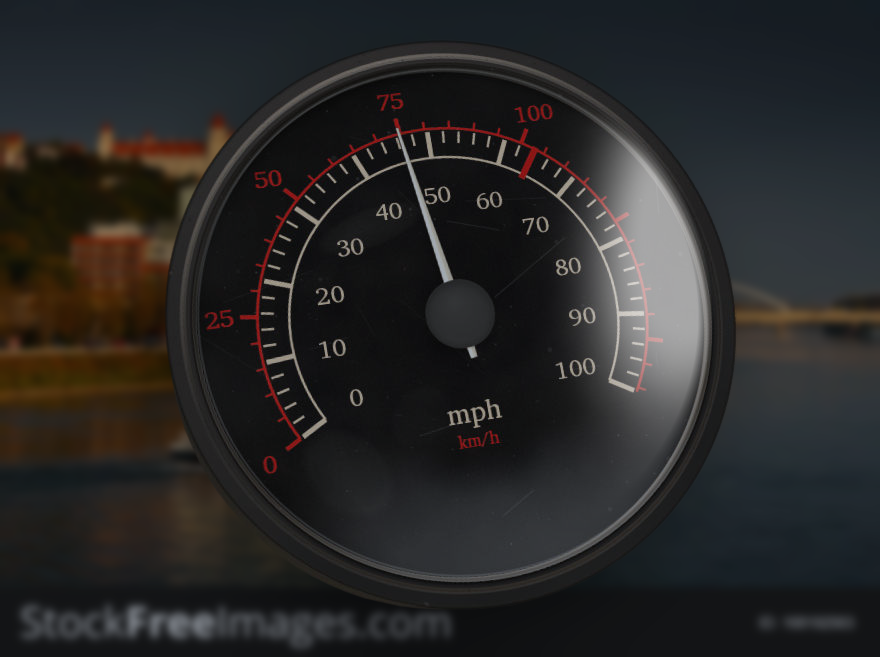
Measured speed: 46 mph
